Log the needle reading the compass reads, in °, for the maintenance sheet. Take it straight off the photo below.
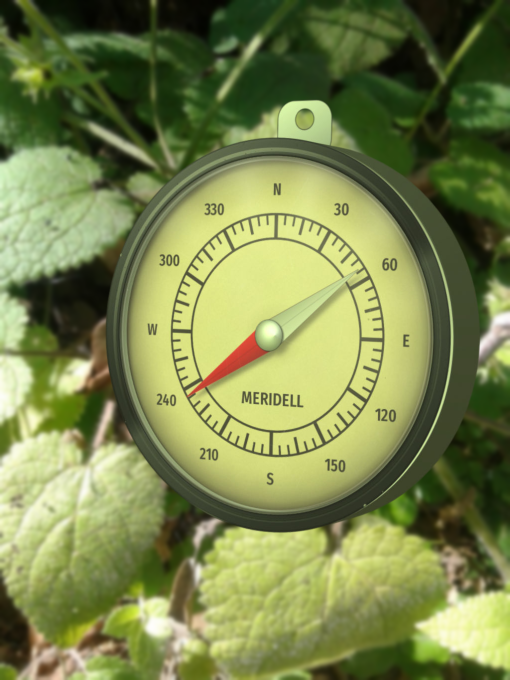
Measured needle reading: 235 °
